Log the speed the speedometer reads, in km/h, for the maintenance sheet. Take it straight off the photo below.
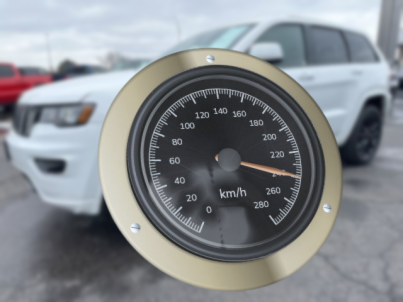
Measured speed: 240 km/h
